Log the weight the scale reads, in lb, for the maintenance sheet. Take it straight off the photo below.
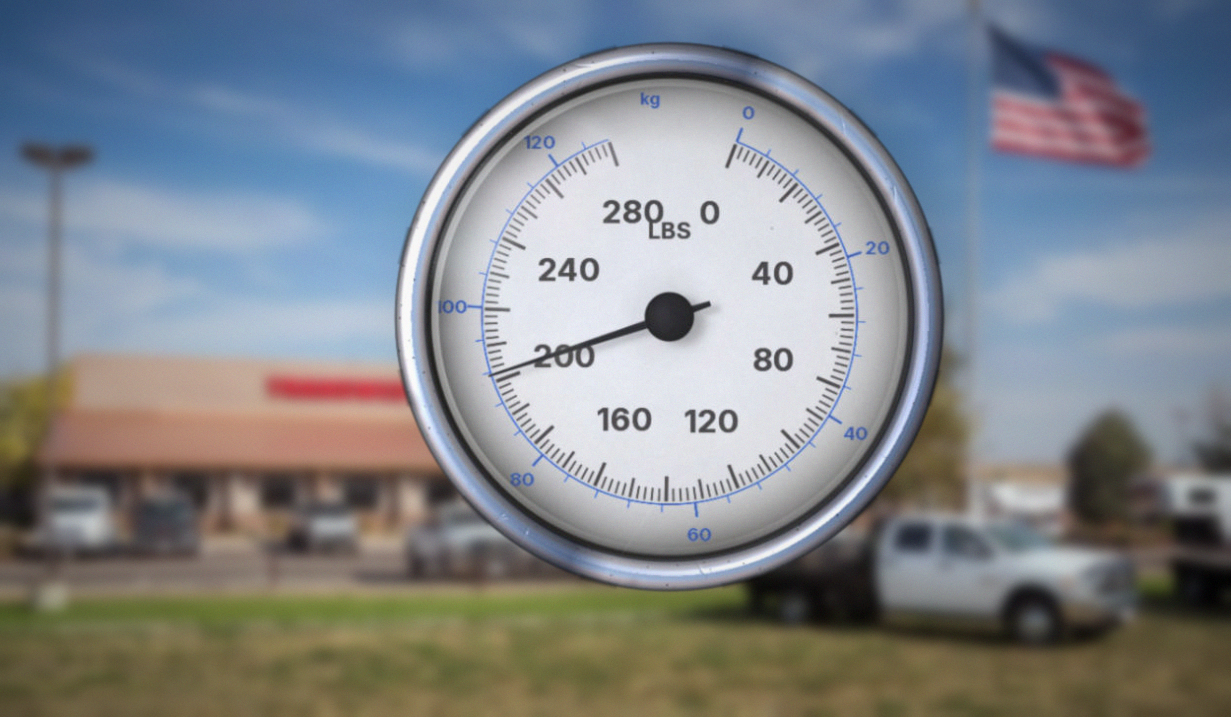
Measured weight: 202 lb
